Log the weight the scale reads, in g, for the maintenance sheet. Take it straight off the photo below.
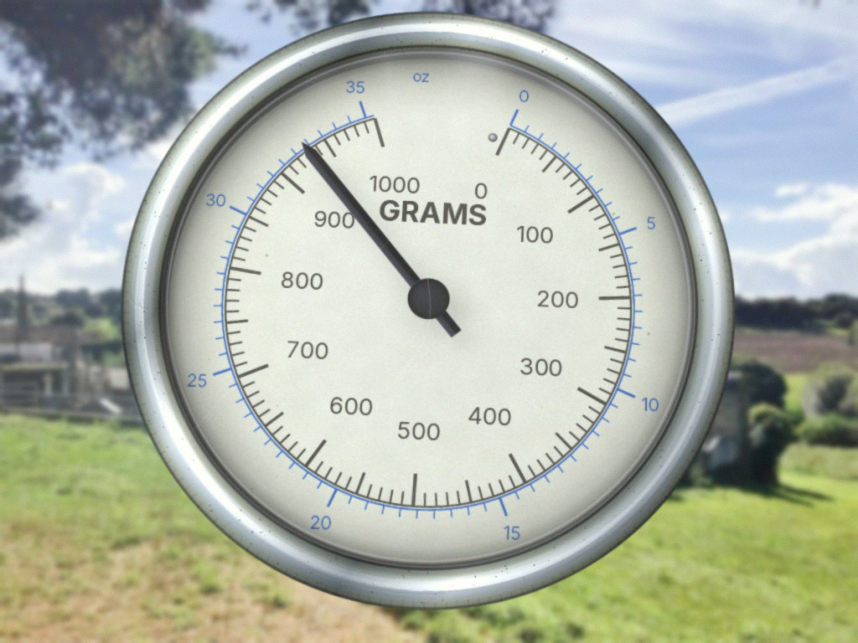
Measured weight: 930 g
